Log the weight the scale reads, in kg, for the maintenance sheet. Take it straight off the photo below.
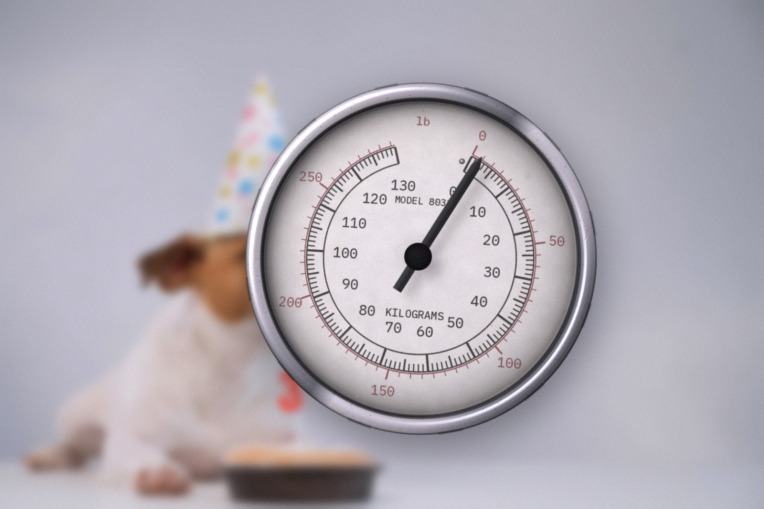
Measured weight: 2 kg
